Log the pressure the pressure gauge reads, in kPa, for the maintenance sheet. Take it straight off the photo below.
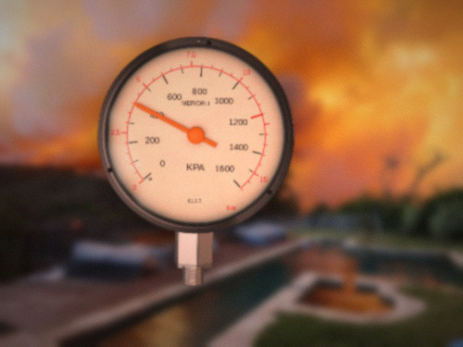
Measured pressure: 400 kPa
